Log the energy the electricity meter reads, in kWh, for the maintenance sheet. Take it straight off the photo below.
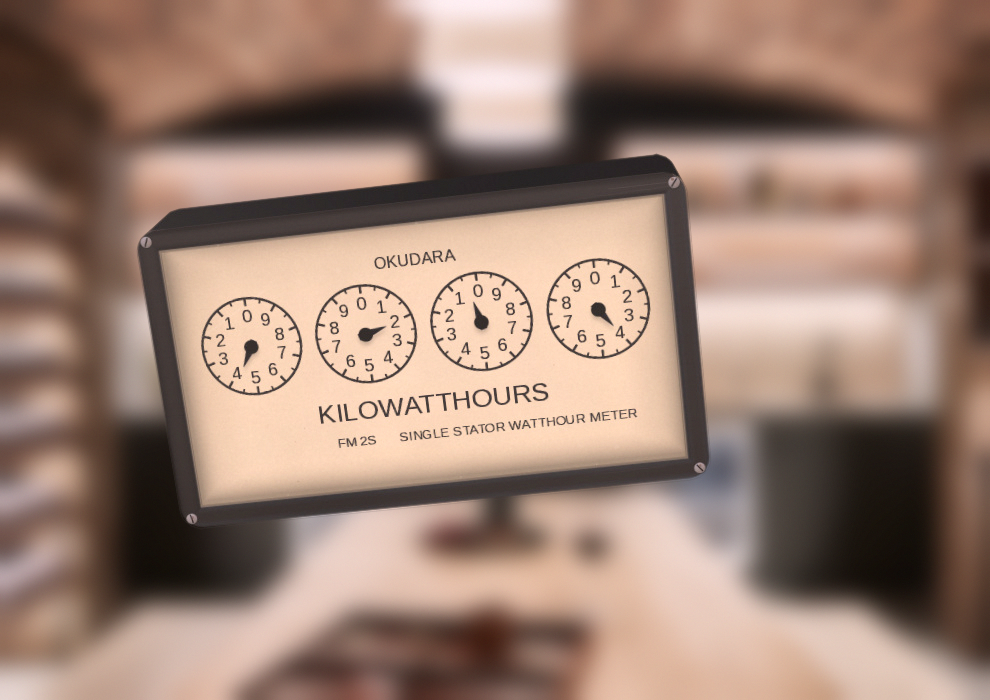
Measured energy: 4204 kWh
